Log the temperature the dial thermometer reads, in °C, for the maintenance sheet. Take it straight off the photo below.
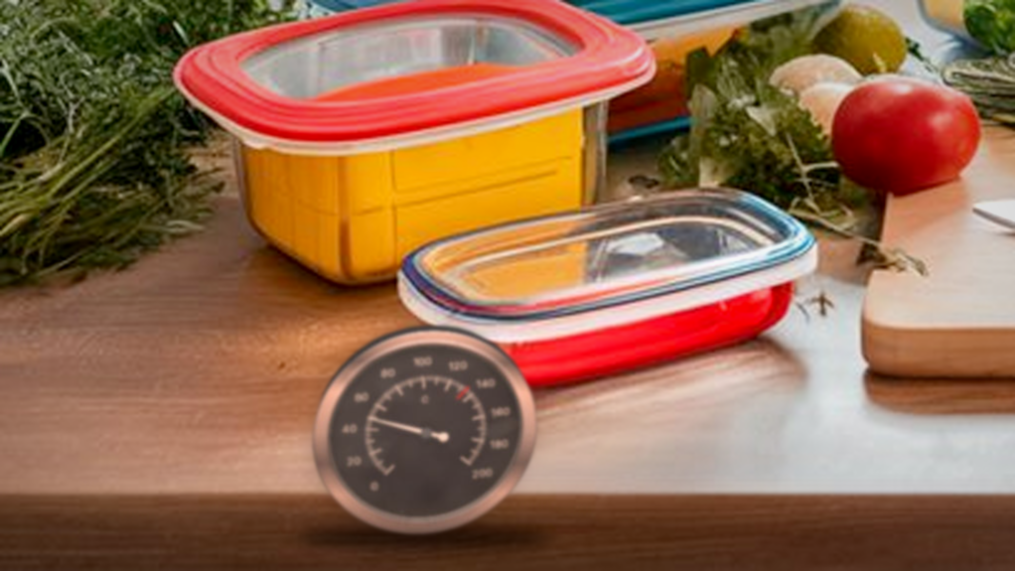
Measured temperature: 50 °C
